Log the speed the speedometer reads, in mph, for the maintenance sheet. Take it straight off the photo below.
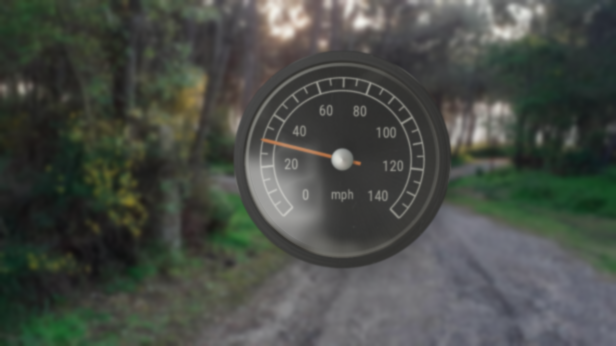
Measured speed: 30 mph
